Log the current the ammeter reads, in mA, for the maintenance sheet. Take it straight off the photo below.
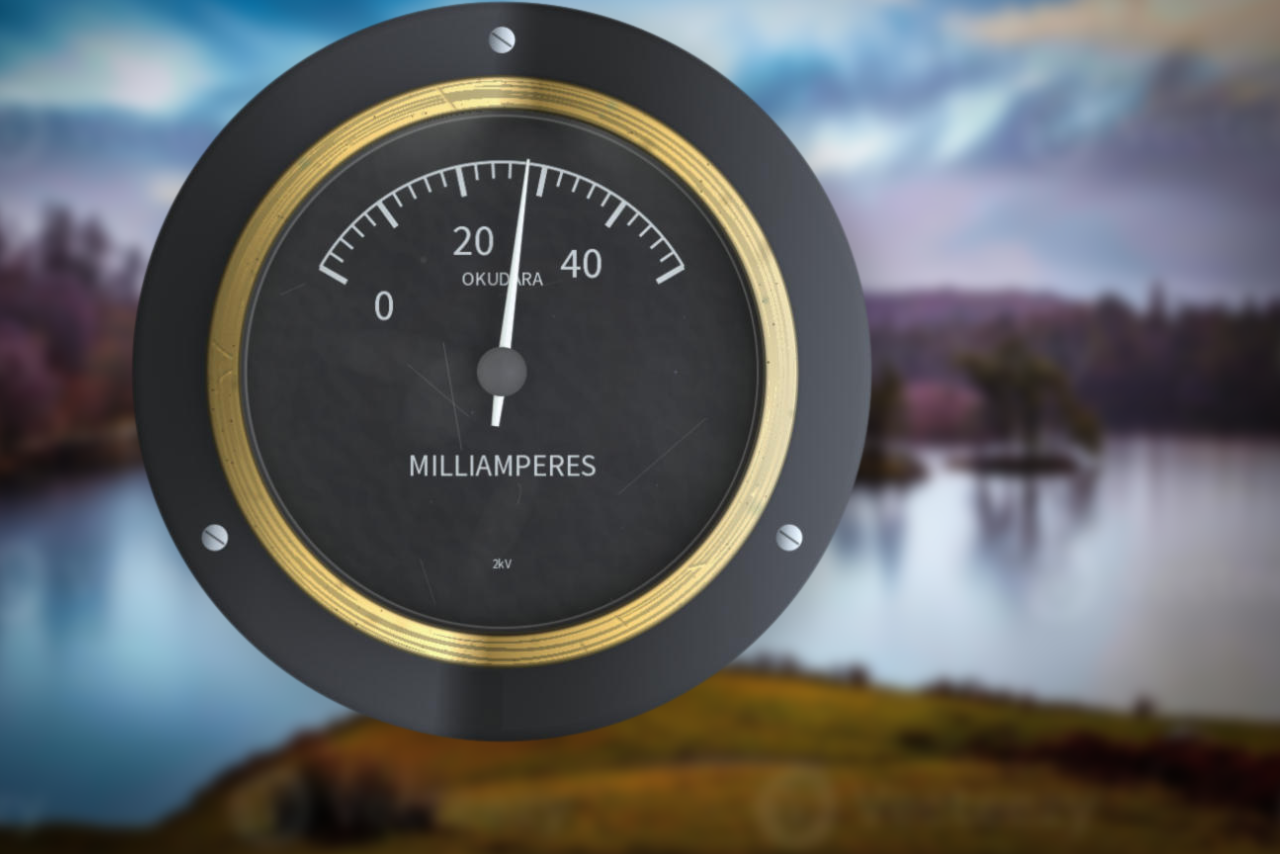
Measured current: 28 mA
